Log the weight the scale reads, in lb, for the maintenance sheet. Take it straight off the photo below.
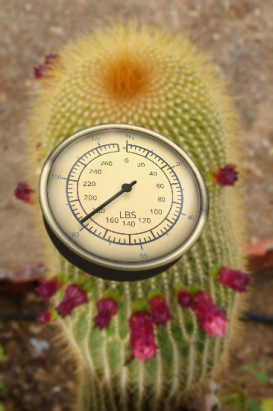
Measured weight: 180 lb
